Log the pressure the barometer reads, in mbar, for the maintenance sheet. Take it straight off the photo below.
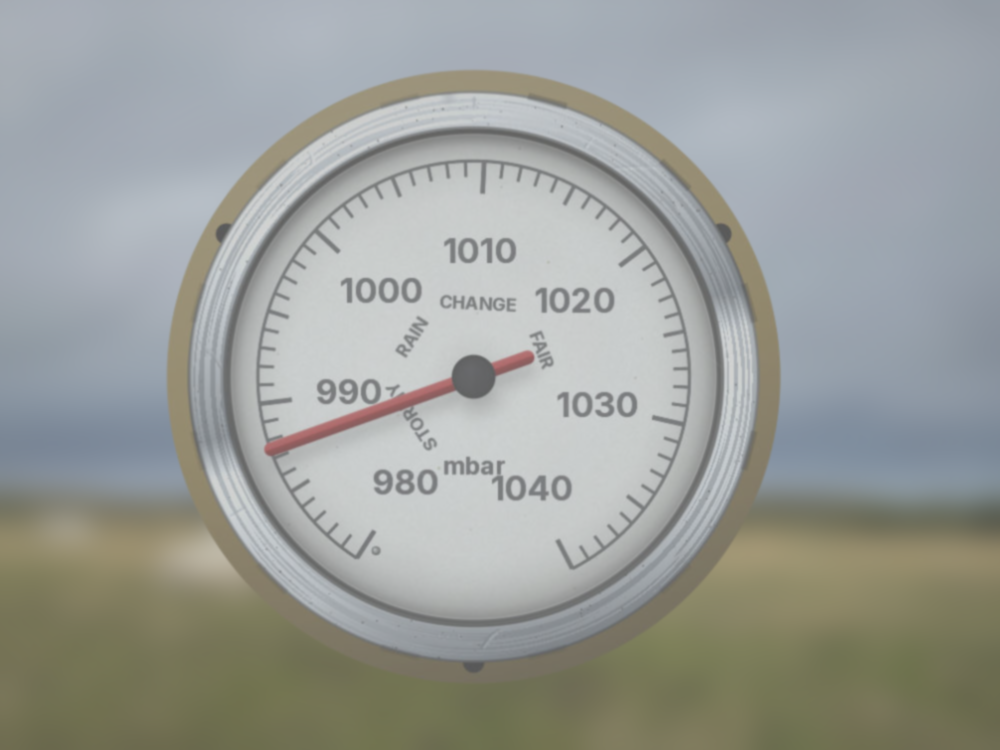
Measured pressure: 987.5 mbar
